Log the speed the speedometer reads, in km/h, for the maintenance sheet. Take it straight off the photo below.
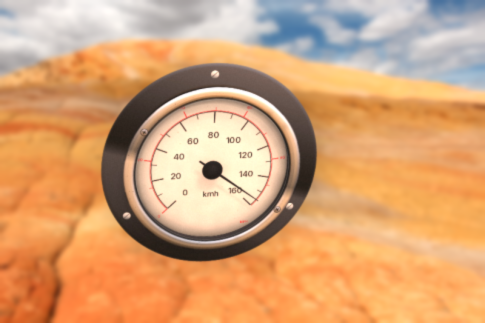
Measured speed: 155 km/h
